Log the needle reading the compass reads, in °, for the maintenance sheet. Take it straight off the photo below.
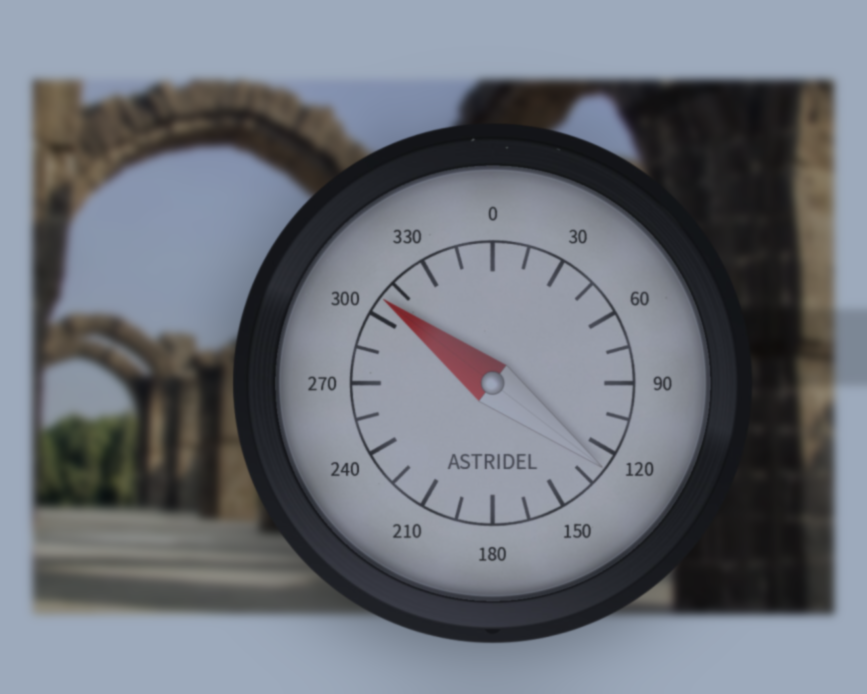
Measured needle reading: 307.5 °
